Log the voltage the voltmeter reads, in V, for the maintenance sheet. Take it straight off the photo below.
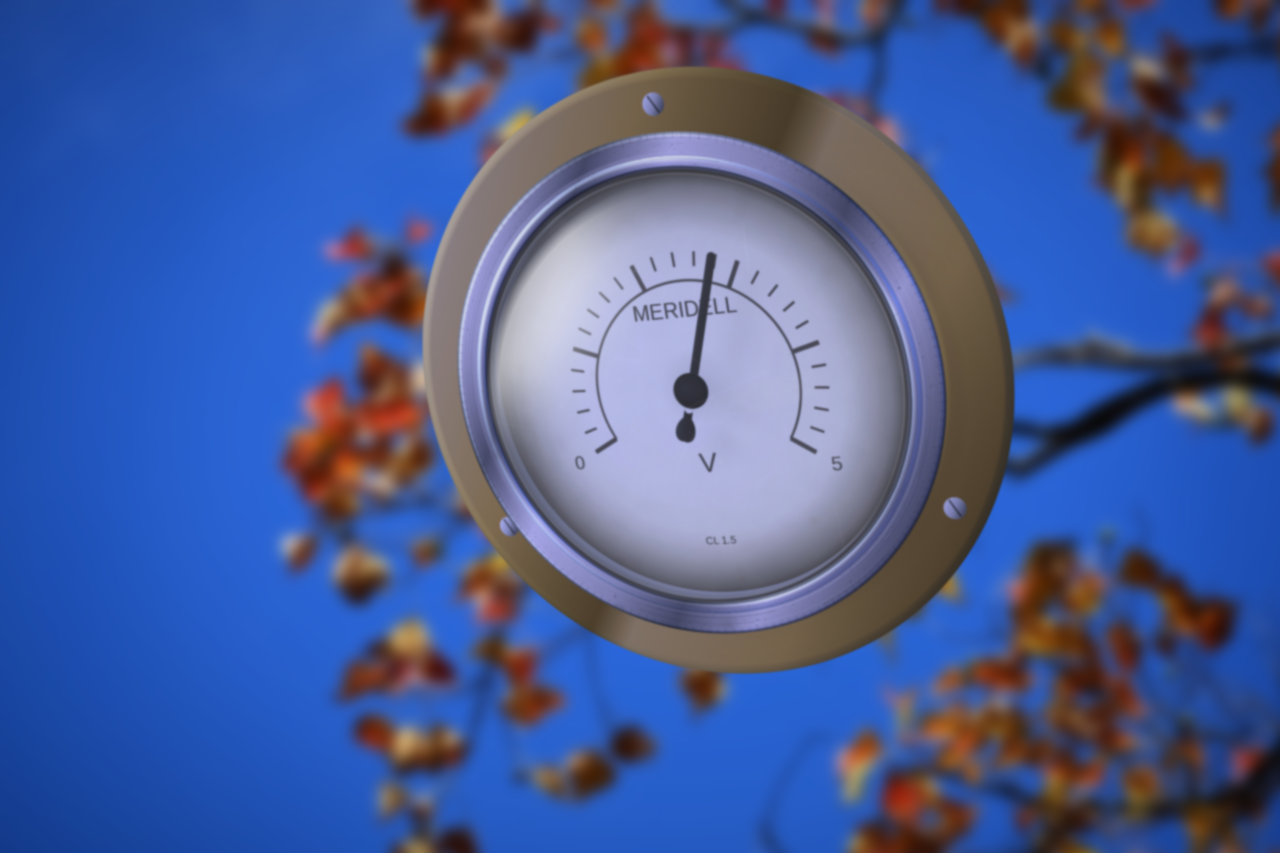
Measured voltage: 2.8 V
